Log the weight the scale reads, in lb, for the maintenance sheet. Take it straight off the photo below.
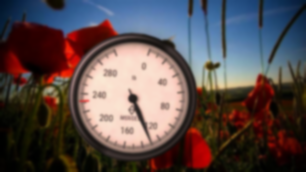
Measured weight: 130 lb
